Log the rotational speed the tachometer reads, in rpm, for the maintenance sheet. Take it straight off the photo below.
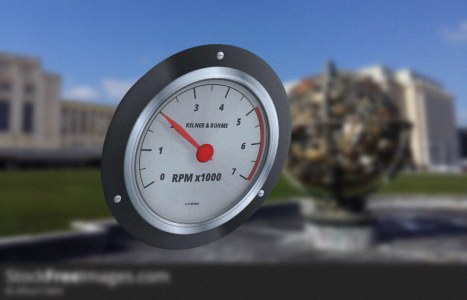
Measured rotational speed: 2000 rpm
